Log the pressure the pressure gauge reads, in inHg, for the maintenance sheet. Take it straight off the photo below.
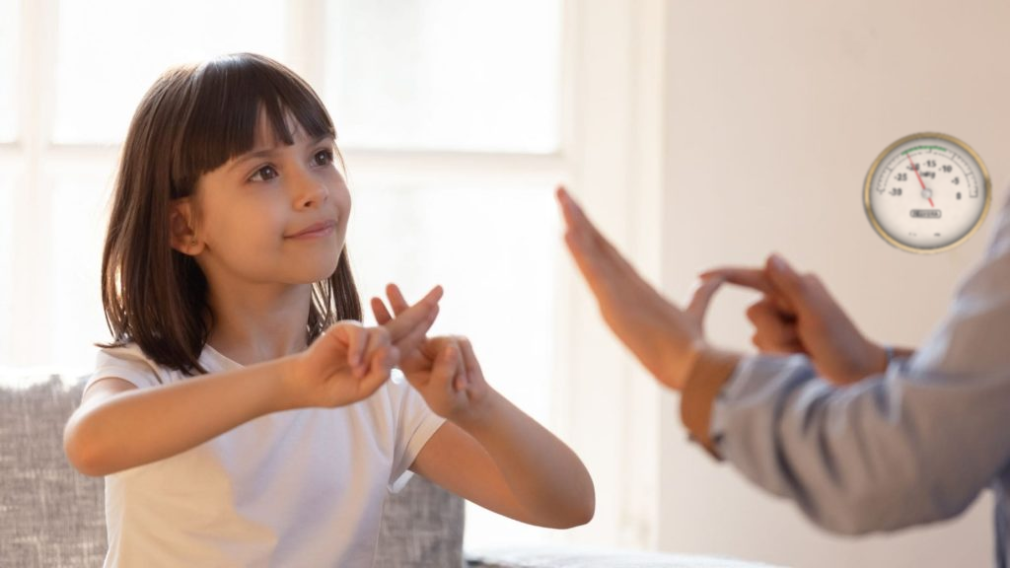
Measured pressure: -20 inHg
